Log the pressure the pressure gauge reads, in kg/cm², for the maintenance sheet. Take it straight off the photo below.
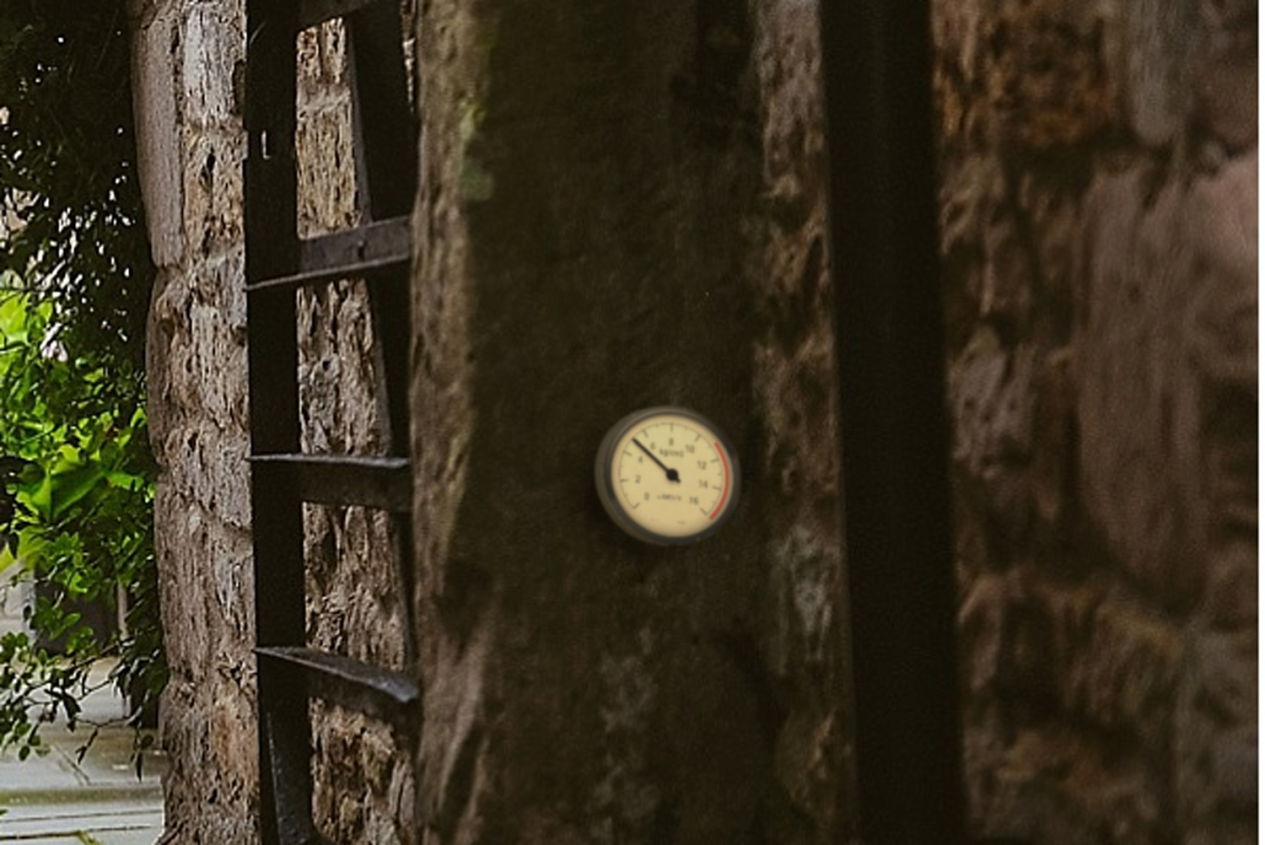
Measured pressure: 5 kg/cm²
